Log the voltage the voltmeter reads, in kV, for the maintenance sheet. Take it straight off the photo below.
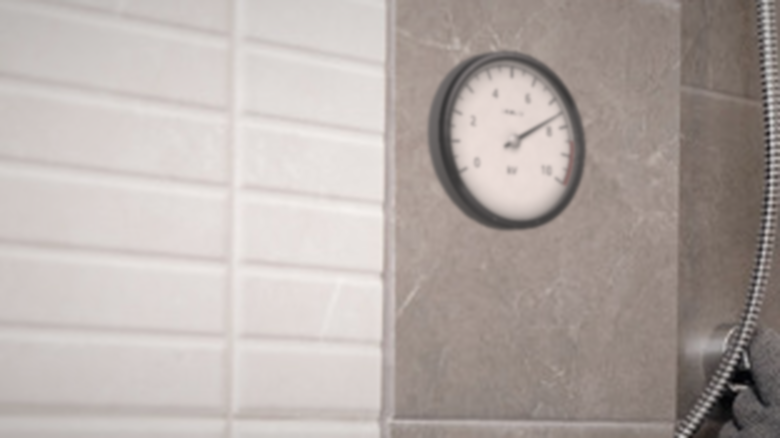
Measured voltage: 7.5 kV
